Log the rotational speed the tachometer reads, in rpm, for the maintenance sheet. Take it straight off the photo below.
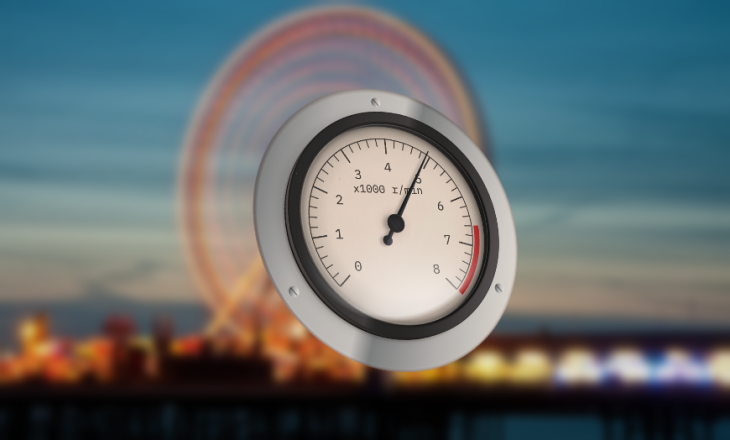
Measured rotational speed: 4900 rpm
